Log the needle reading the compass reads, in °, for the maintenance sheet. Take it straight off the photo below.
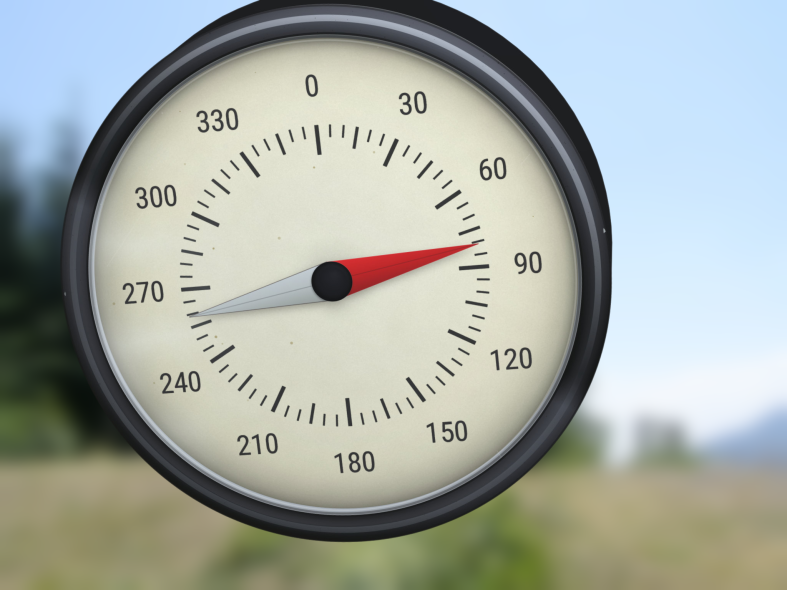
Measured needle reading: 80 °
